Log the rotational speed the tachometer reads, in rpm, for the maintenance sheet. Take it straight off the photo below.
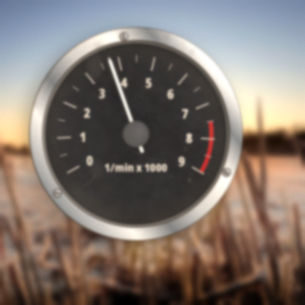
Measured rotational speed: 3750 rpm
